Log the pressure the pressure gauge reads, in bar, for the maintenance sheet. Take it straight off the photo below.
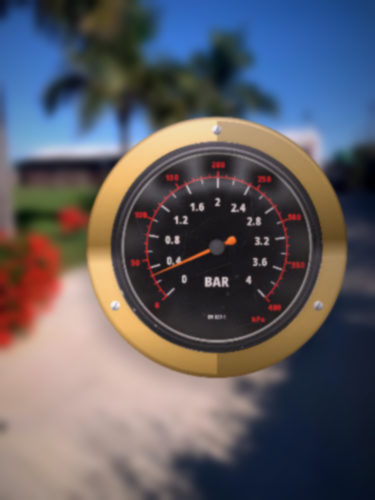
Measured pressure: 0.3 bar
